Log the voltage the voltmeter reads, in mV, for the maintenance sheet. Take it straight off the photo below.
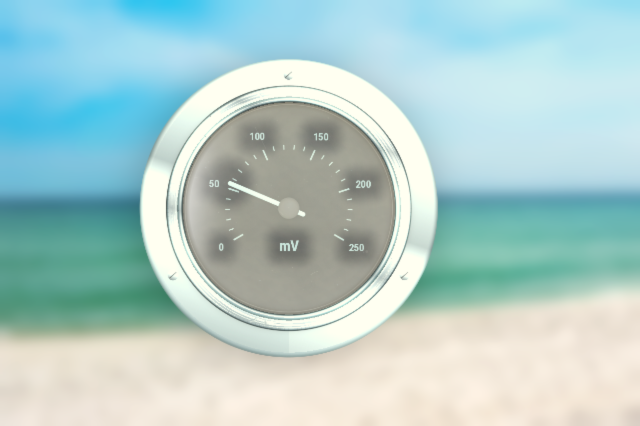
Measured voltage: 55 mV
